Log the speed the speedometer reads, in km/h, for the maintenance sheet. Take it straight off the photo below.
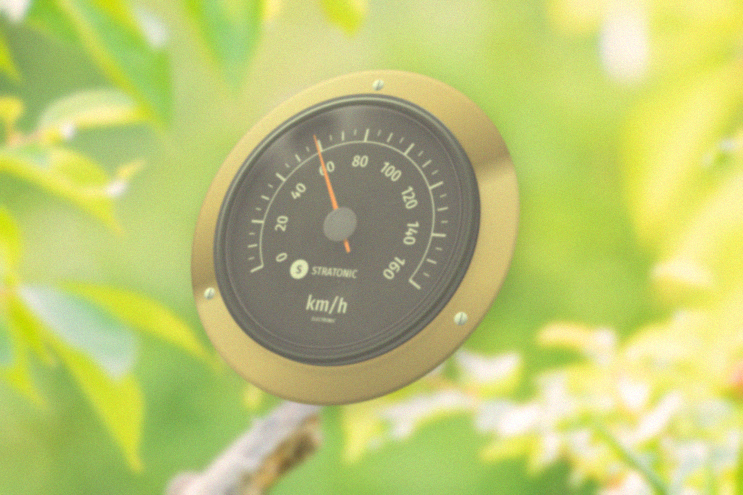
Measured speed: 60 km/h
